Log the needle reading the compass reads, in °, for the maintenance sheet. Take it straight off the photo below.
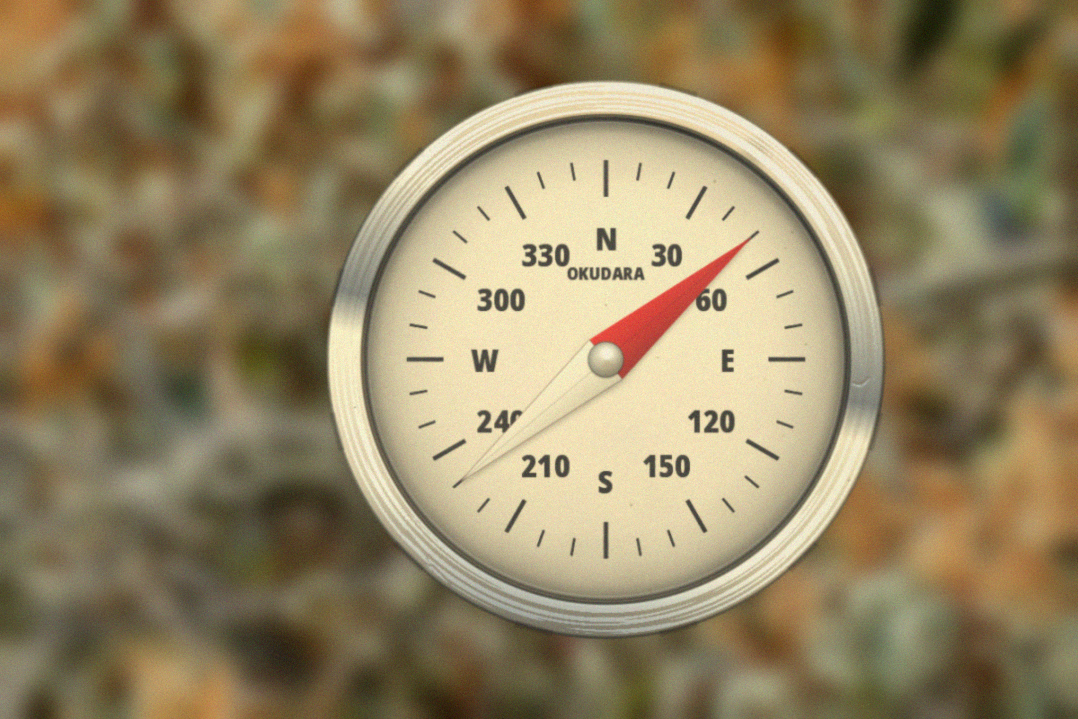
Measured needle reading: 50 °
